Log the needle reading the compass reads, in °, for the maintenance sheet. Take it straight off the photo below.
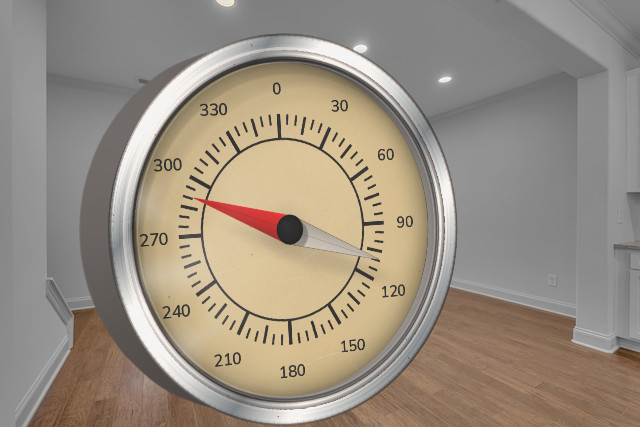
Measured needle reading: 290 °
